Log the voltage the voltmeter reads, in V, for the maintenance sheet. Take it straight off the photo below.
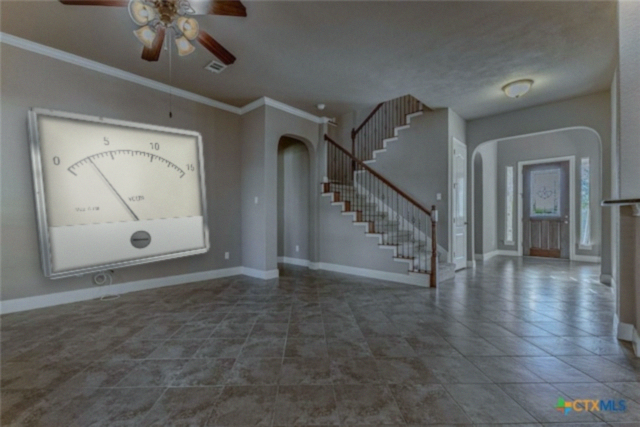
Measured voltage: 2.5 V
